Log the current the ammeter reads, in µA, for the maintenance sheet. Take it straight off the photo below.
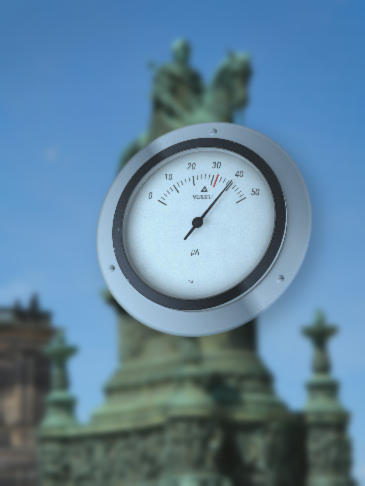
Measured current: 40 µA
